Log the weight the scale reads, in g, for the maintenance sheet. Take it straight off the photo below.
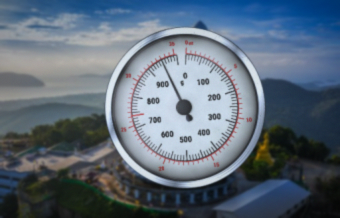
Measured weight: 950 g
